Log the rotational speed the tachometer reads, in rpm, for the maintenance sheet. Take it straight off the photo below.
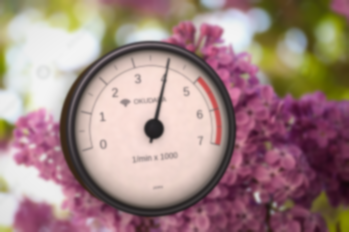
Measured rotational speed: 4000 rpm
